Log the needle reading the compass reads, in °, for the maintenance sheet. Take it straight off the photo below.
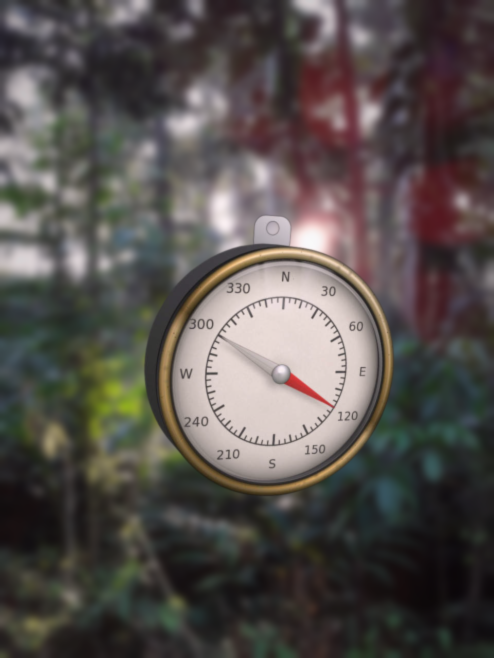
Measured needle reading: 120 °
